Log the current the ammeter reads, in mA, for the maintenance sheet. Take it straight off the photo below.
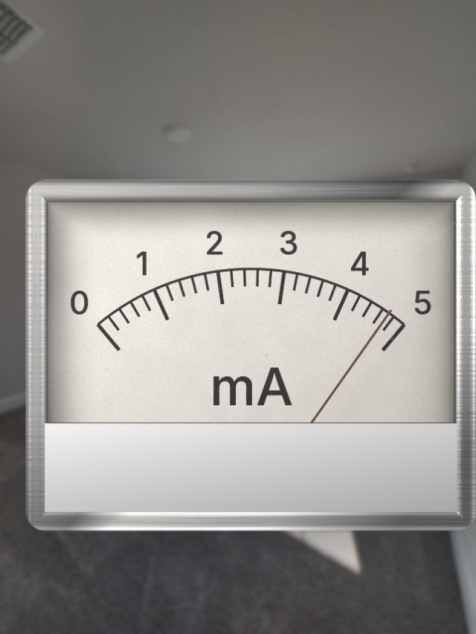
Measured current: 4.7 mA
